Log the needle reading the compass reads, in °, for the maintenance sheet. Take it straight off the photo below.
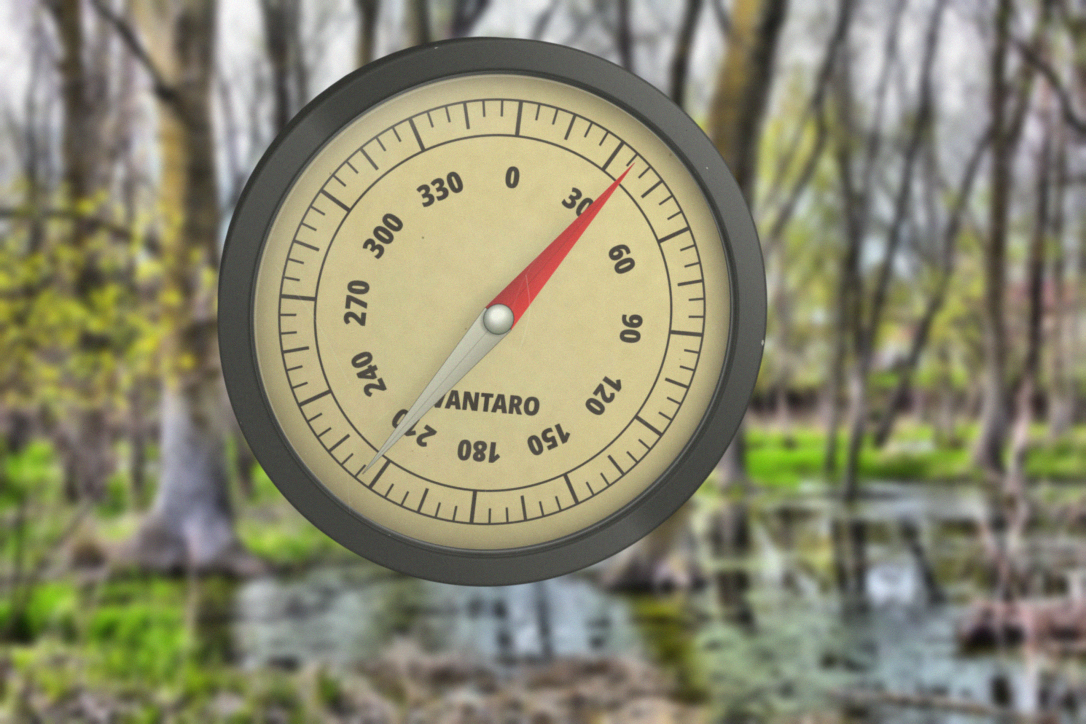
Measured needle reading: 35 °
